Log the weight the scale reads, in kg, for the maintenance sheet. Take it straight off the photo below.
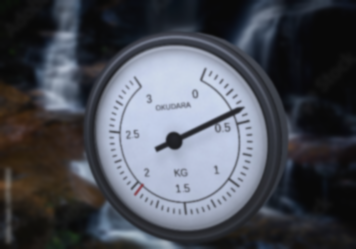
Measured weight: 0.4 kg
